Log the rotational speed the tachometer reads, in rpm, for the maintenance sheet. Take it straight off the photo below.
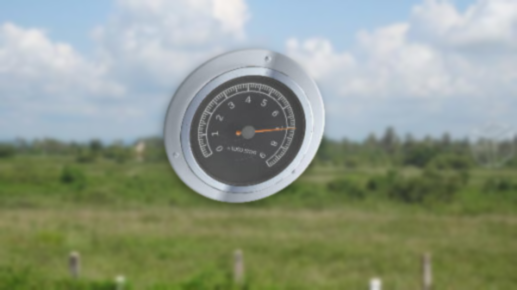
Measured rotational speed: 7000 rpm
